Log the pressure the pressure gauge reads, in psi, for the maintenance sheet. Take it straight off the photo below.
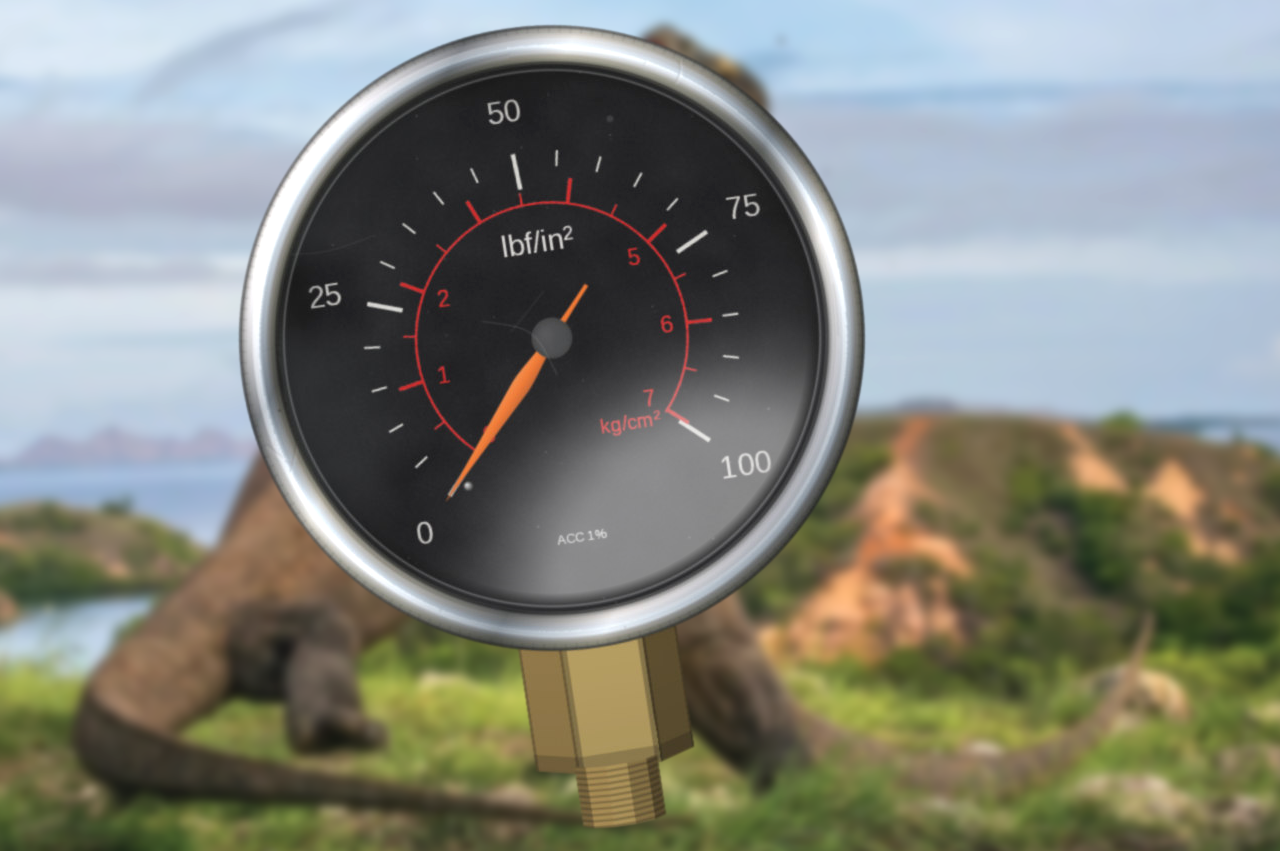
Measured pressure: 0 psi
